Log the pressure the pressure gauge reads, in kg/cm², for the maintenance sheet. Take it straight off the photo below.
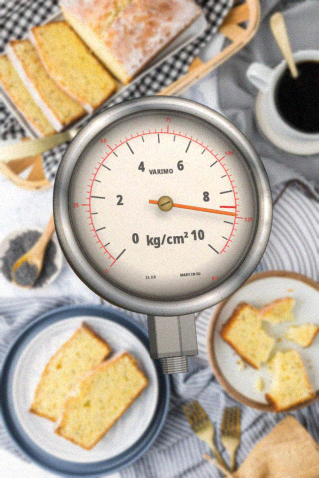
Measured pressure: 8.75 kg/cm²
